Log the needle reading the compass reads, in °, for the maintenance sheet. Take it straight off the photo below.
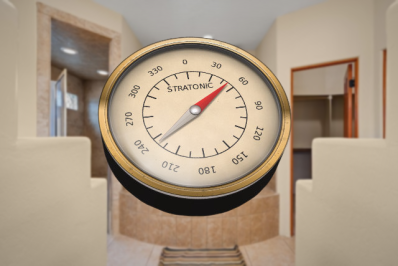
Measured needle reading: 52.5 °
